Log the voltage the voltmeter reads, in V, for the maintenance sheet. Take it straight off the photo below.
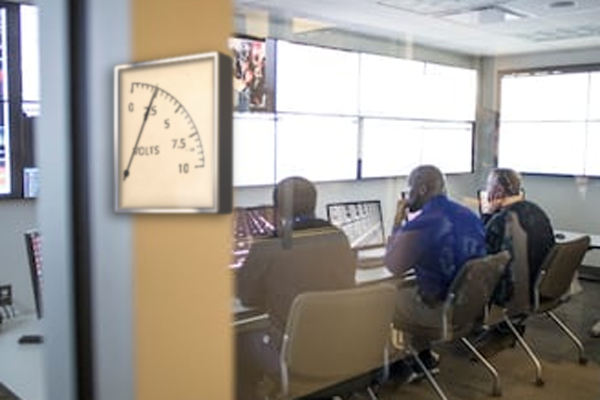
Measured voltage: 2.5 V
